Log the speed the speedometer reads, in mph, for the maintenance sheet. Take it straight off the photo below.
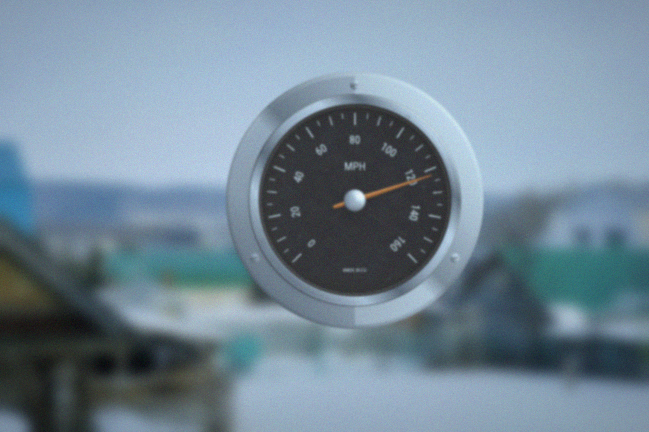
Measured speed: 122.5 mph
